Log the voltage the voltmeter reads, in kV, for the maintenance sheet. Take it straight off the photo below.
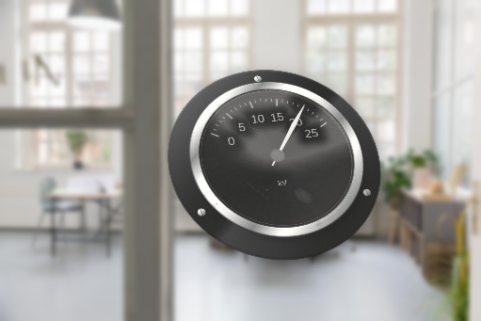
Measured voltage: 20 kV
